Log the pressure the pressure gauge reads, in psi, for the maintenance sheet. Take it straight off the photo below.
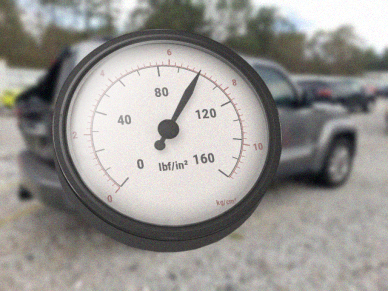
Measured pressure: 100 psi
